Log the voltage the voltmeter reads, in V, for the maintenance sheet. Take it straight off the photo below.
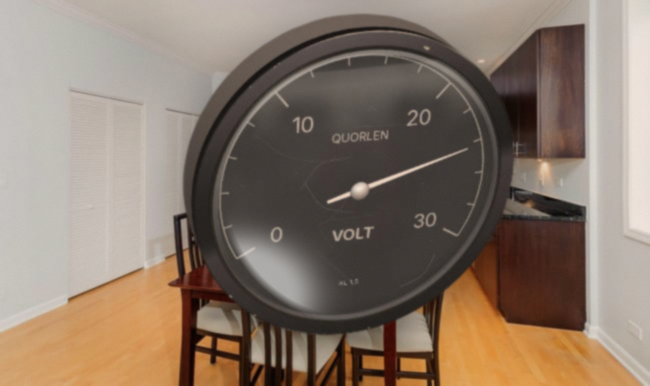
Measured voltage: 24 V
